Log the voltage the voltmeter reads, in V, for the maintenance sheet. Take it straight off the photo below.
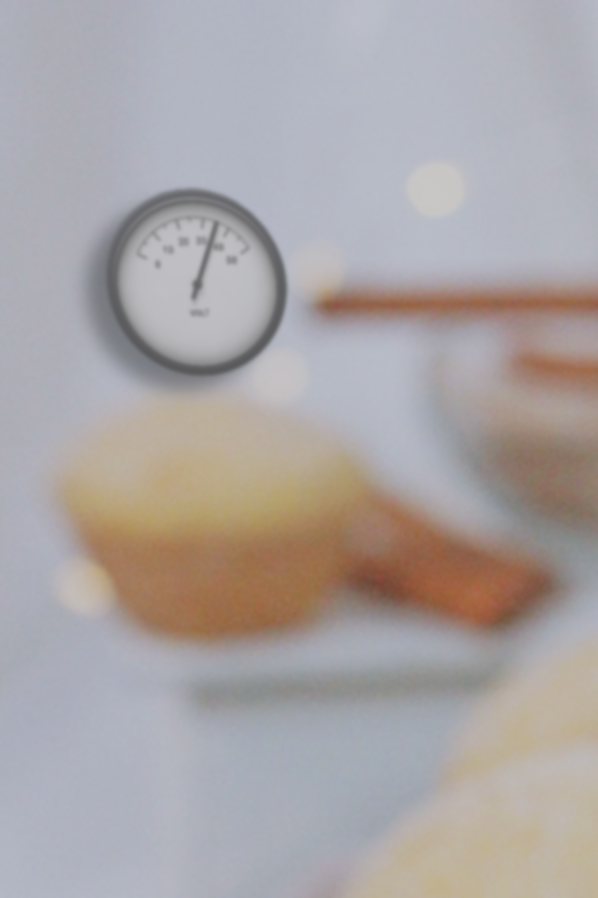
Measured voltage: 35 V
